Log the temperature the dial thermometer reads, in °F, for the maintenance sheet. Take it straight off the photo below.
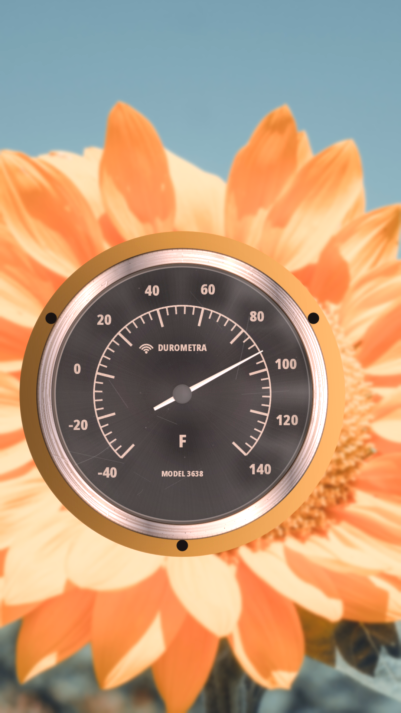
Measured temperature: 92 °F
